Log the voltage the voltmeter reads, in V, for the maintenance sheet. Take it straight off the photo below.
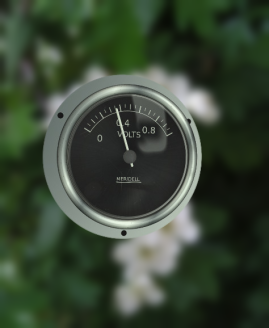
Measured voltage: 0.35 V
